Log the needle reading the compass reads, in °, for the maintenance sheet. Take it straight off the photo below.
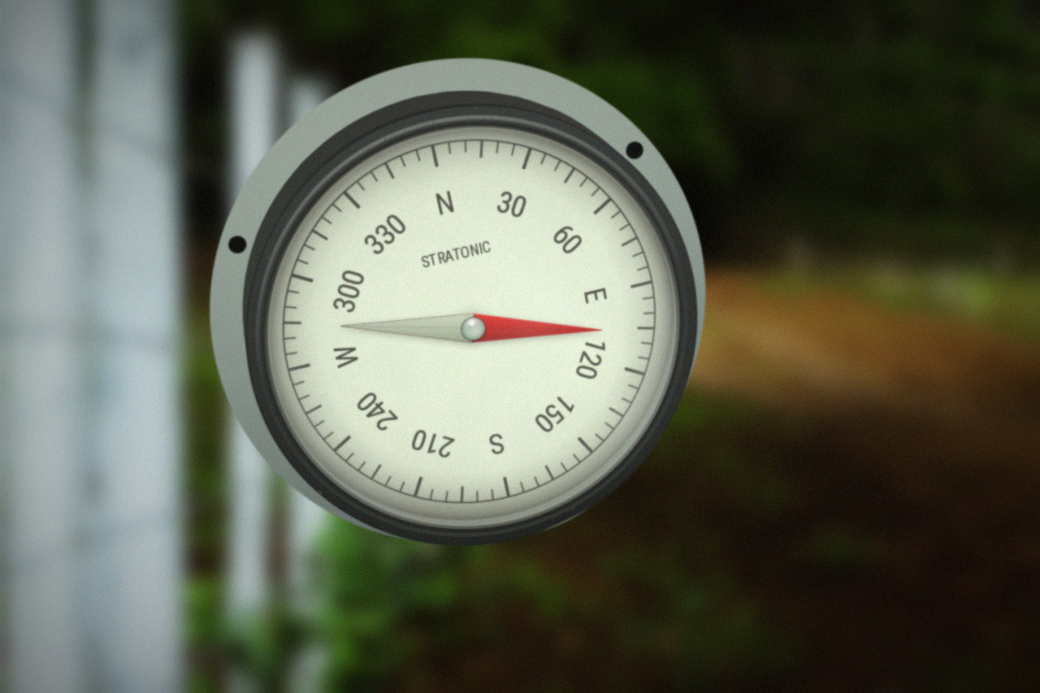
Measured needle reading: 105 °
